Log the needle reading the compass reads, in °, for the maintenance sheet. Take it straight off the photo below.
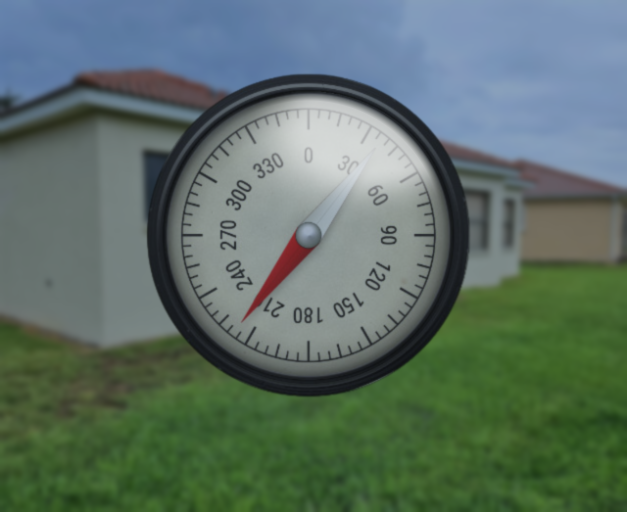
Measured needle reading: 217.5 °
